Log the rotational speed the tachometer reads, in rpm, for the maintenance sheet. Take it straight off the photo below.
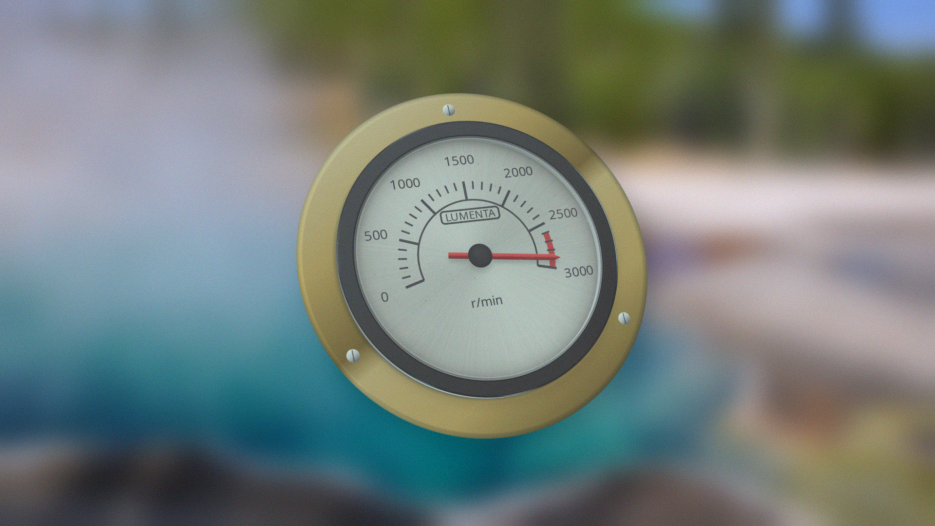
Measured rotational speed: 2900 rpm
